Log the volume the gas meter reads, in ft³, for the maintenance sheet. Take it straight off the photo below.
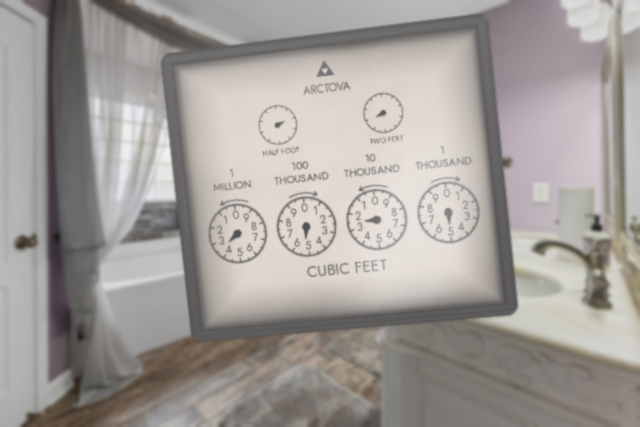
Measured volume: 352500 ft³
